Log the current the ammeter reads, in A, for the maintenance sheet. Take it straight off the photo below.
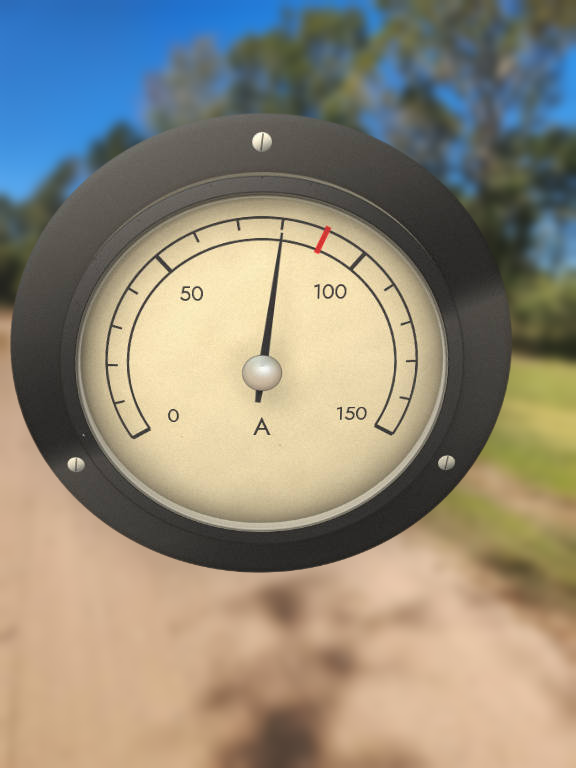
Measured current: 80 A
